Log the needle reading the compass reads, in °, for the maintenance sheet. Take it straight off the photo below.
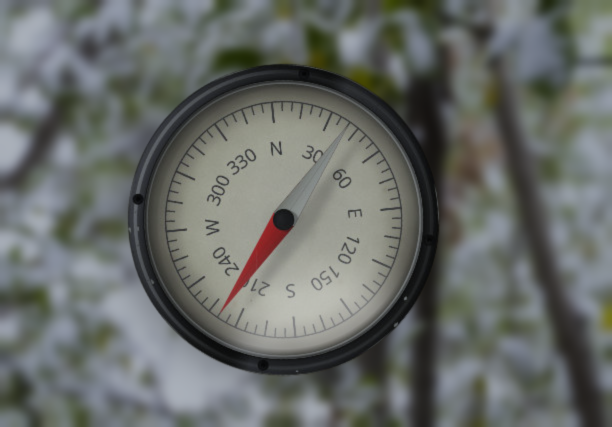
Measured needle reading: 220 °
